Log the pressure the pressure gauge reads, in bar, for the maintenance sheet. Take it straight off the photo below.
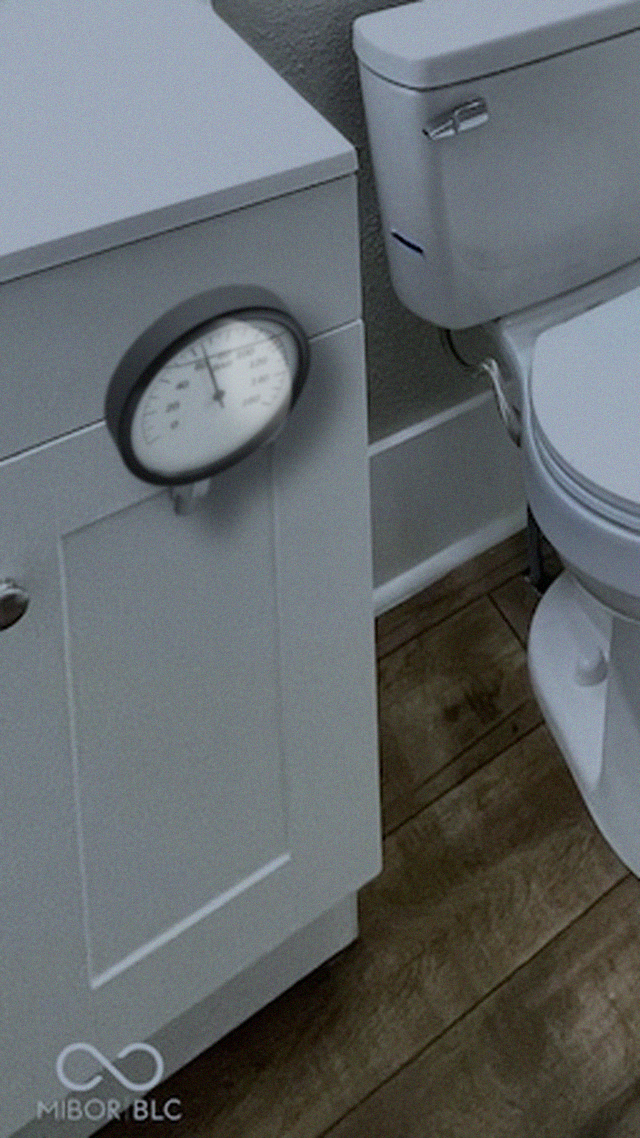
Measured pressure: 65 bar
